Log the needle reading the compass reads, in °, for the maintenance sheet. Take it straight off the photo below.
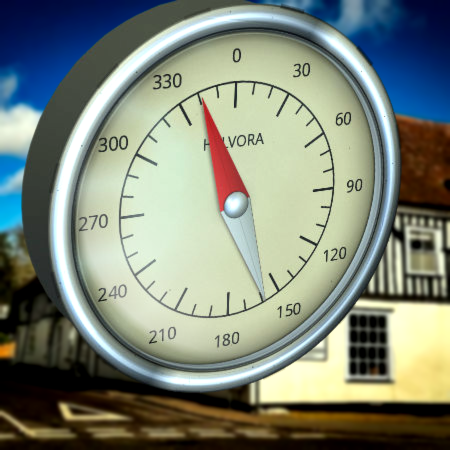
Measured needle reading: 340 °
